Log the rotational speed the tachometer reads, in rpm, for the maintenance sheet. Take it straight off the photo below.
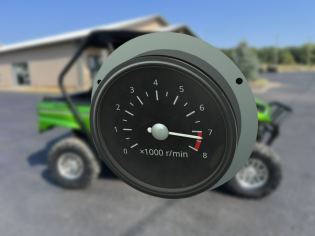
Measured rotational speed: 7250 rpm
